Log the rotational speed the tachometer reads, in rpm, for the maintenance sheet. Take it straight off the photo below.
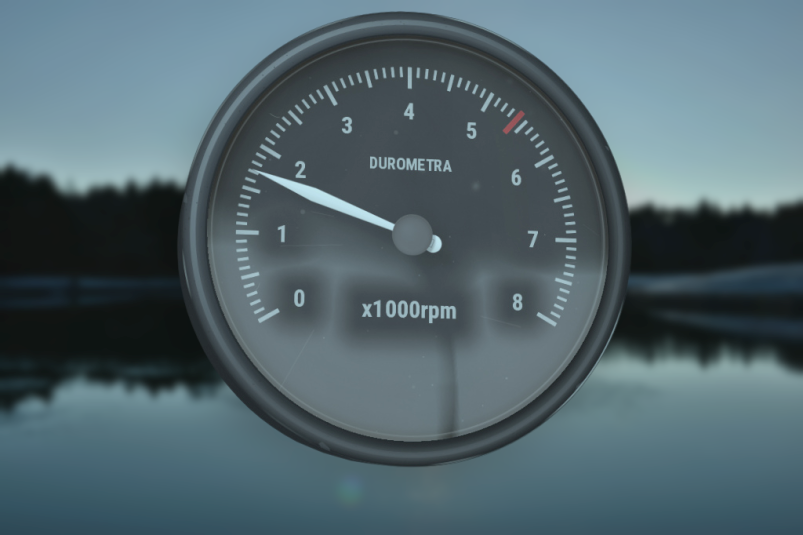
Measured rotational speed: 1700 rpm
